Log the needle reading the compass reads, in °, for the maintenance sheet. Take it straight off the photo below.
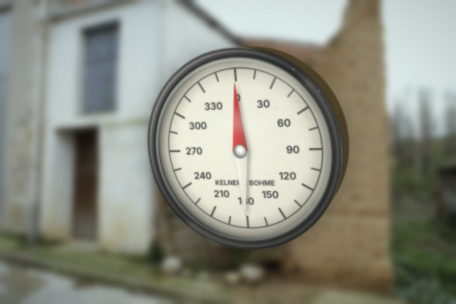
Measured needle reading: 0 °
